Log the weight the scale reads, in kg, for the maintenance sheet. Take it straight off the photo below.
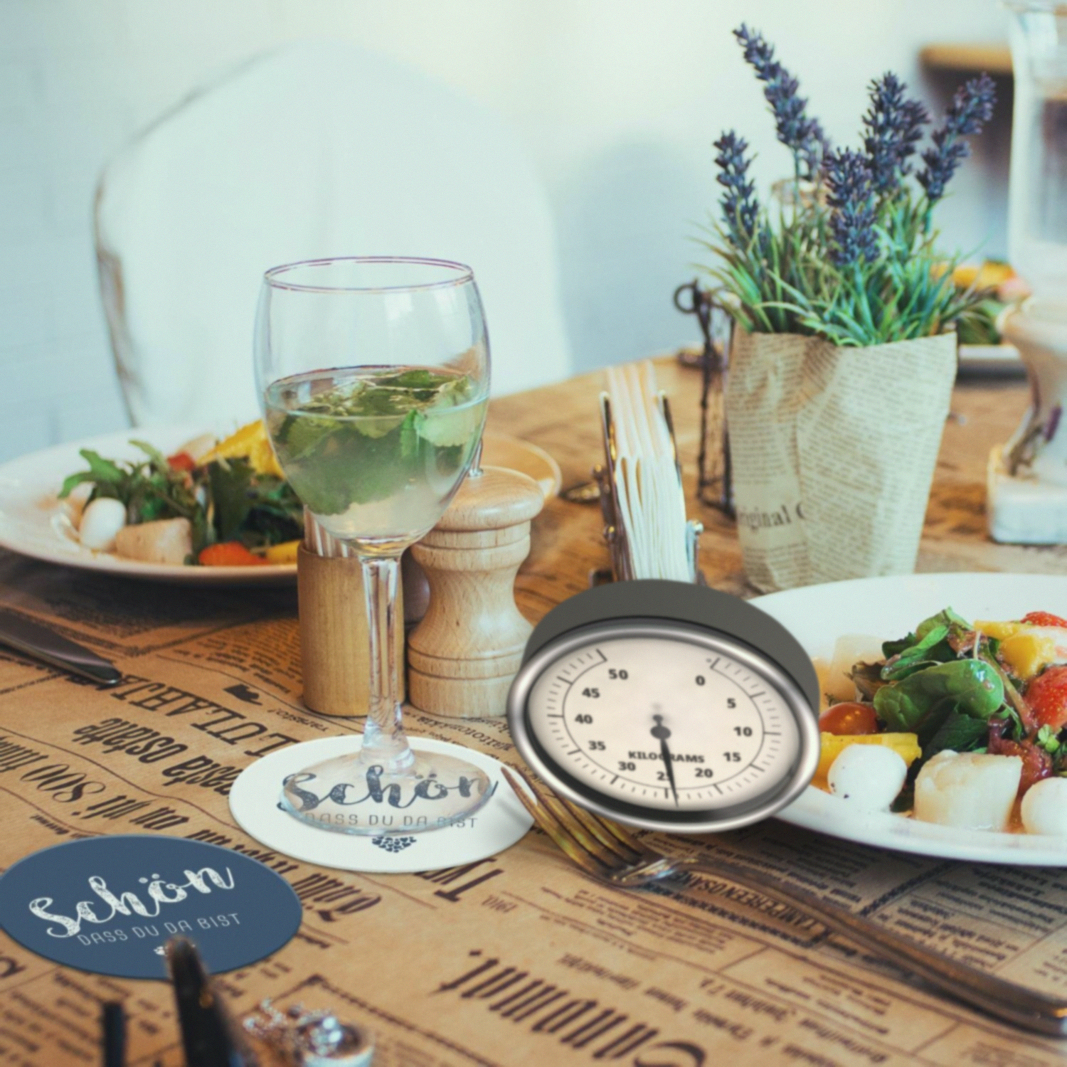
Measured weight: 24 kg
